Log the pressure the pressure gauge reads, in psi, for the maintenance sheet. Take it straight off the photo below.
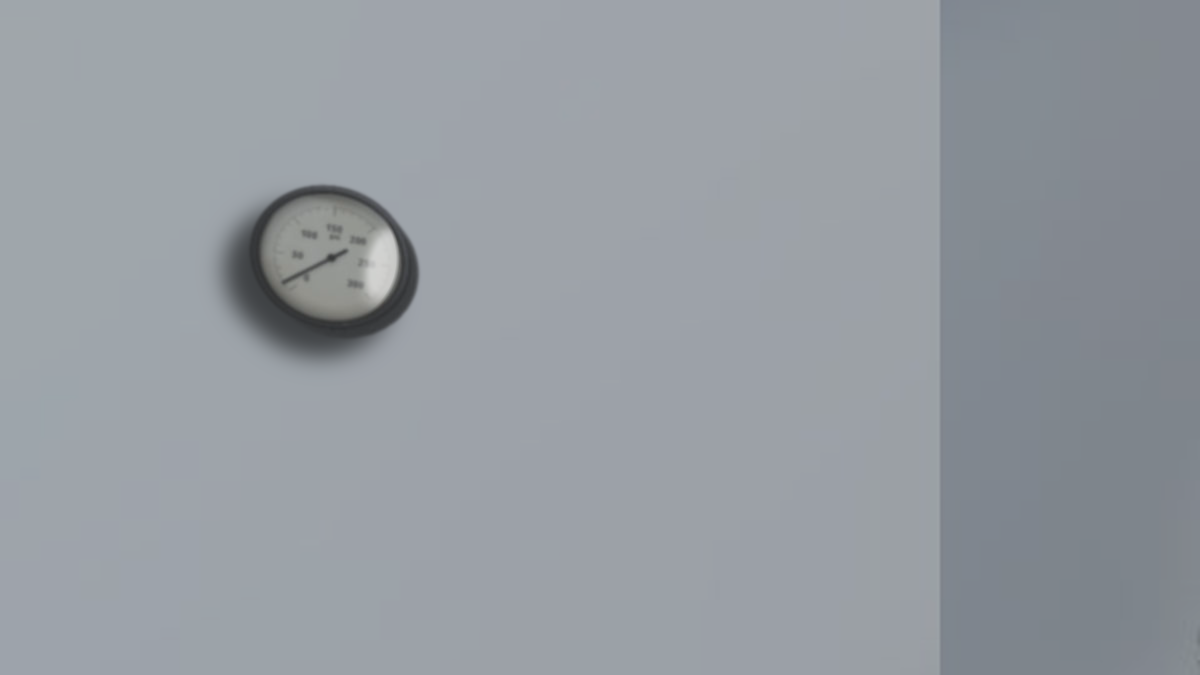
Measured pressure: 10 psi
